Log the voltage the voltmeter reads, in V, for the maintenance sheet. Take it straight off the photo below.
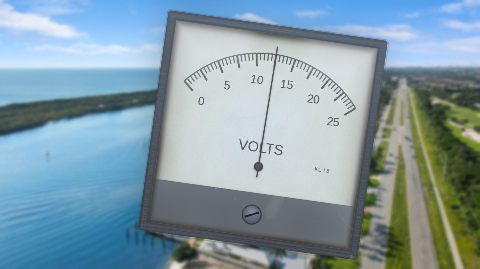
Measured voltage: 12.5 V
